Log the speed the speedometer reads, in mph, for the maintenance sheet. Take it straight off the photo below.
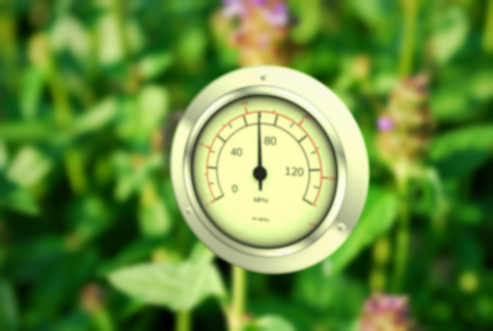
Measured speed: 70 mph
